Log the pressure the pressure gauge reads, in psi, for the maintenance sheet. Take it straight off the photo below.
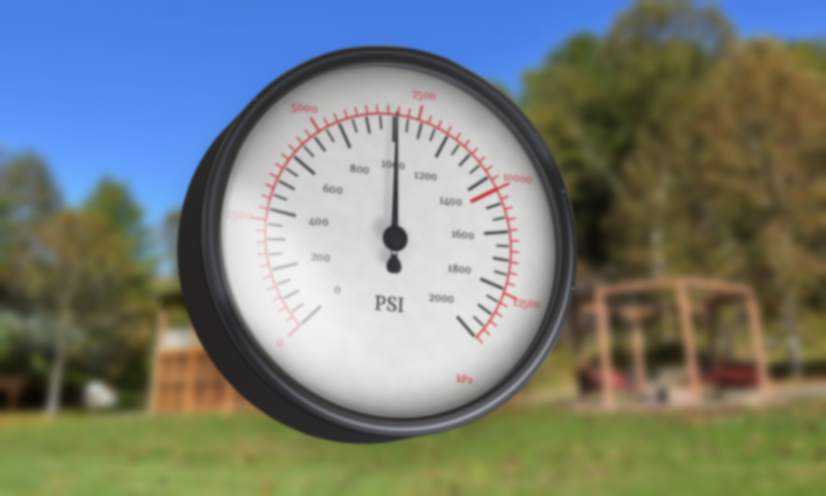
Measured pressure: 1000 psi
